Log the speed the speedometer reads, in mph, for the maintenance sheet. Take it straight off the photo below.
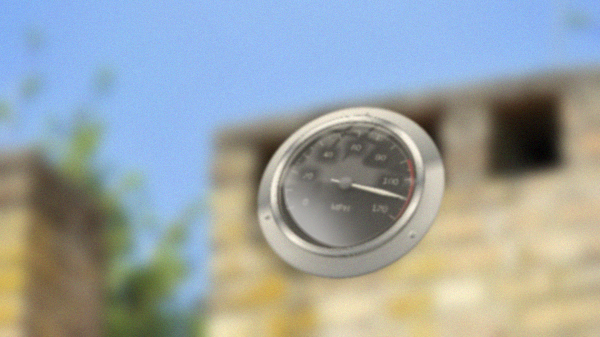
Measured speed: 110 mph
